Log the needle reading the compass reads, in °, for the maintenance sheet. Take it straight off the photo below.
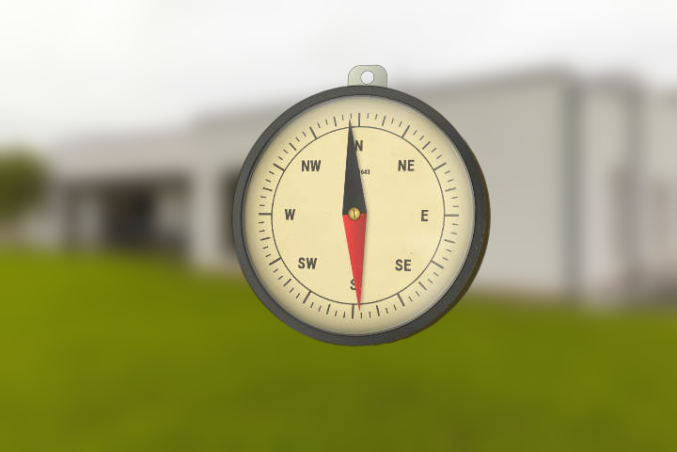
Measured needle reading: 175 °
